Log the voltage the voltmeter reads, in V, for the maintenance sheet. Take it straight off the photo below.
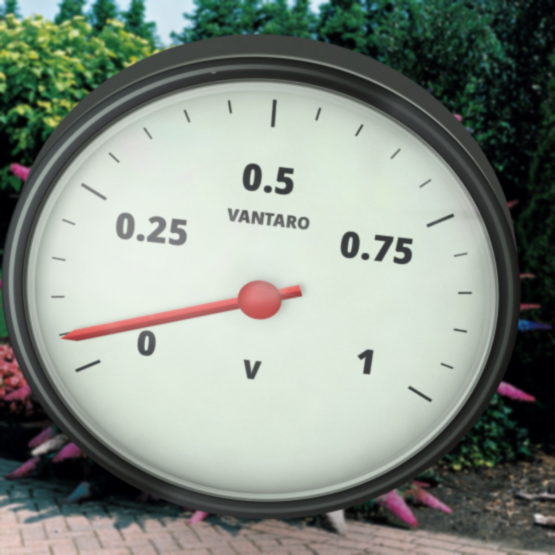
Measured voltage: 0.05 V
